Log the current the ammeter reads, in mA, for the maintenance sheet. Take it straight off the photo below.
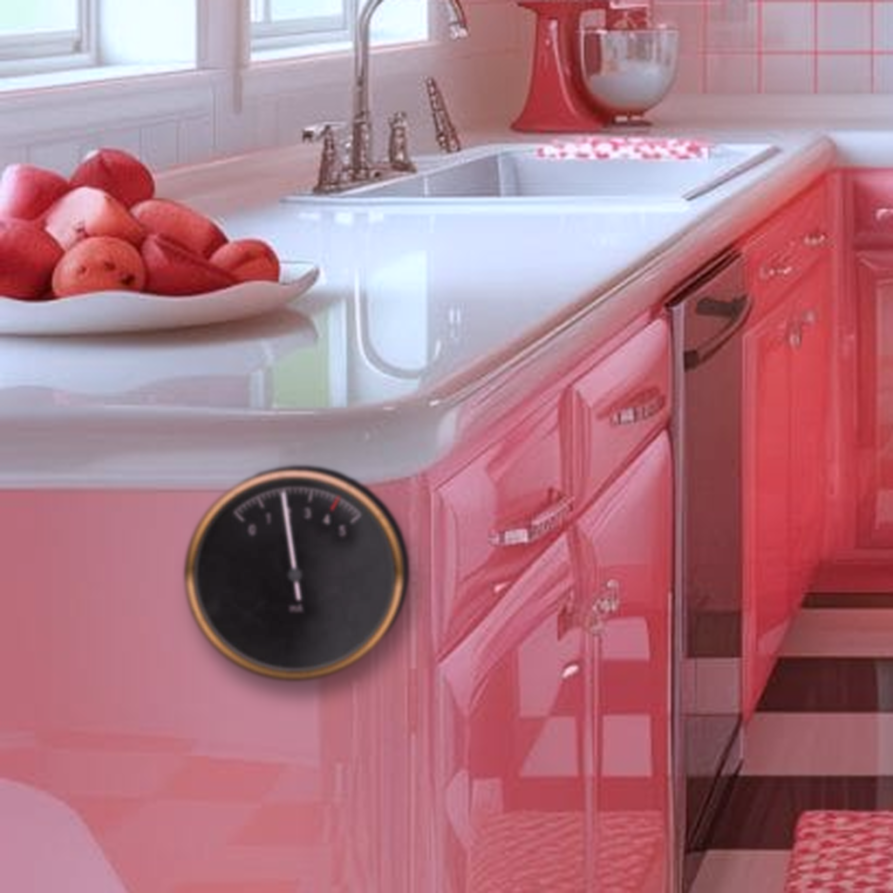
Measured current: 2 mA
